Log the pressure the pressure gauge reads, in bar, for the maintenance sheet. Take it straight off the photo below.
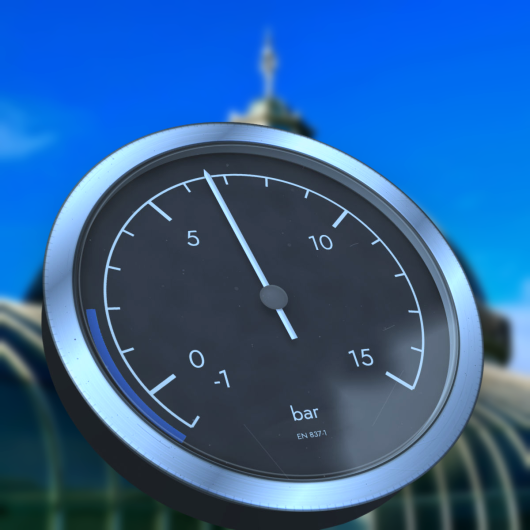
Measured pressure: 6.5 bar
